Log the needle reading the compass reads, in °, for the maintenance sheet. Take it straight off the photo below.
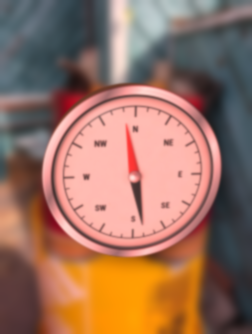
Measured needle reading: 350 °
